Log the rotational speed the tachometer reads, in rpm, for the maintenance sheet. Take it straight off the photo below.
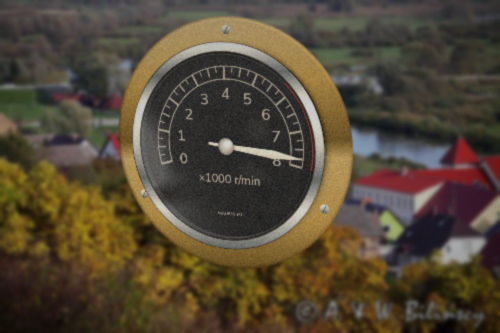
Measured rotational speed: 7750 rpm
